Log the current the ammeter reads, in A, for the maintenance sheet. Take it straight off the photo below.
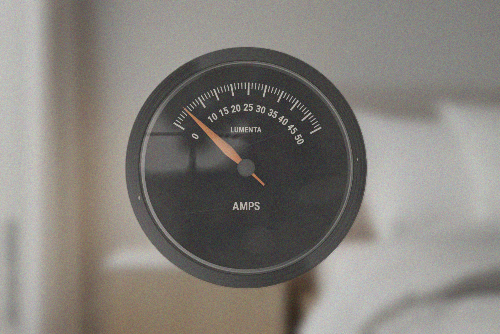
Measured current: 5 A
